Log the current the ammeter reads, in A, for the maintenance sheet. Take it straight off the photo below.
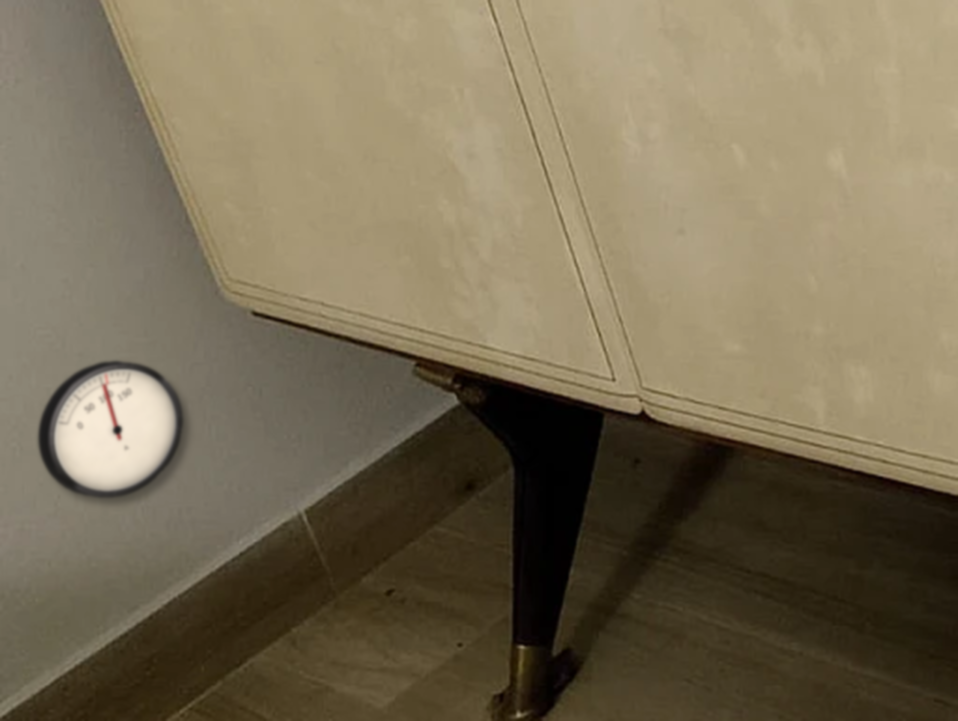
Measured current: 100 A
